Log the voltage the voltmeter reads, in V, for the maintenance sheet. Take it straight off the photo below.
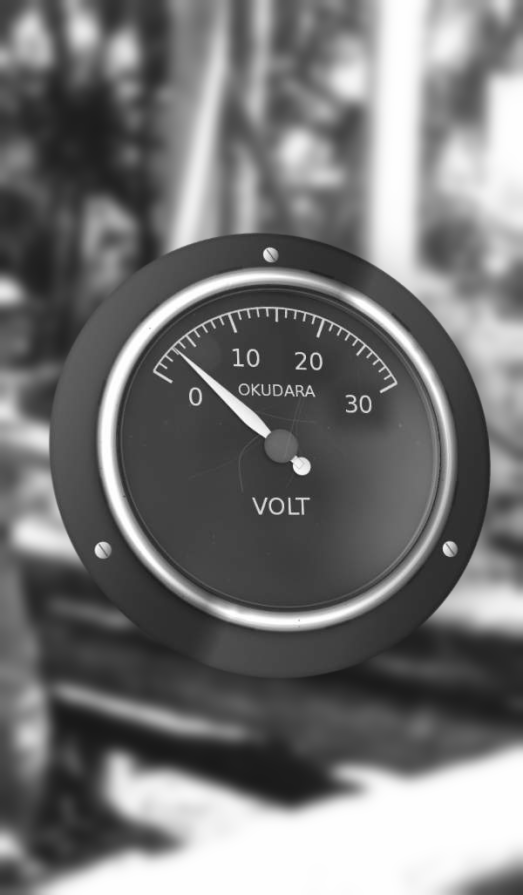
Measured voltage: 3 V
